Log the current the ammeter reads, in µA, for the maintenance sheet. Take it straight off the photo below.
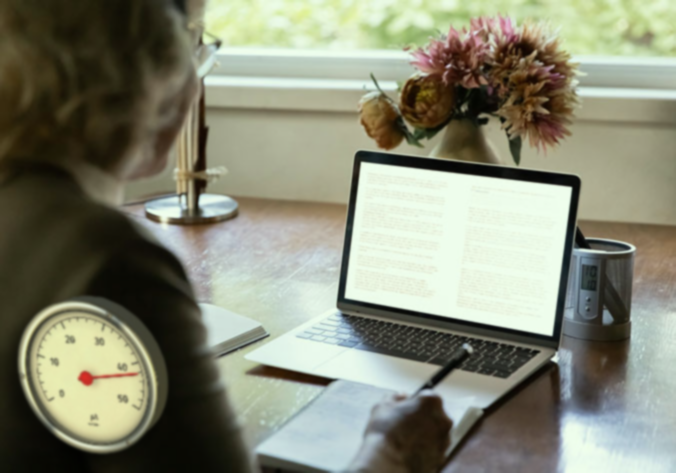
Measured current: 42 µA
